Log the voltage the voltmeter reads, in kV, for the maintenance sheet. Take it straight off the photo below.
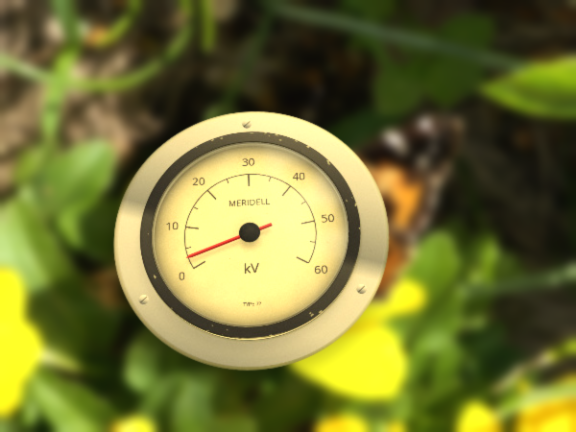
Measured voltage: 2.5 kV
